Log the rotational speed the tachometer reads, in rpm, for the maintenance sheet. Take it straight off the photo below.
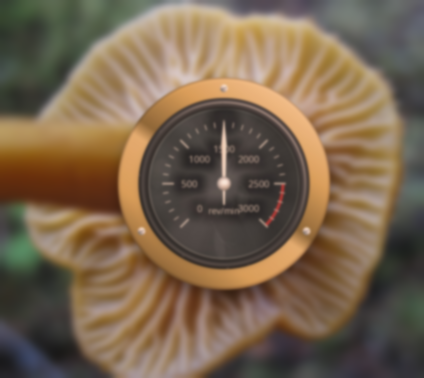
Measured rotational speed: 1500 rpm
